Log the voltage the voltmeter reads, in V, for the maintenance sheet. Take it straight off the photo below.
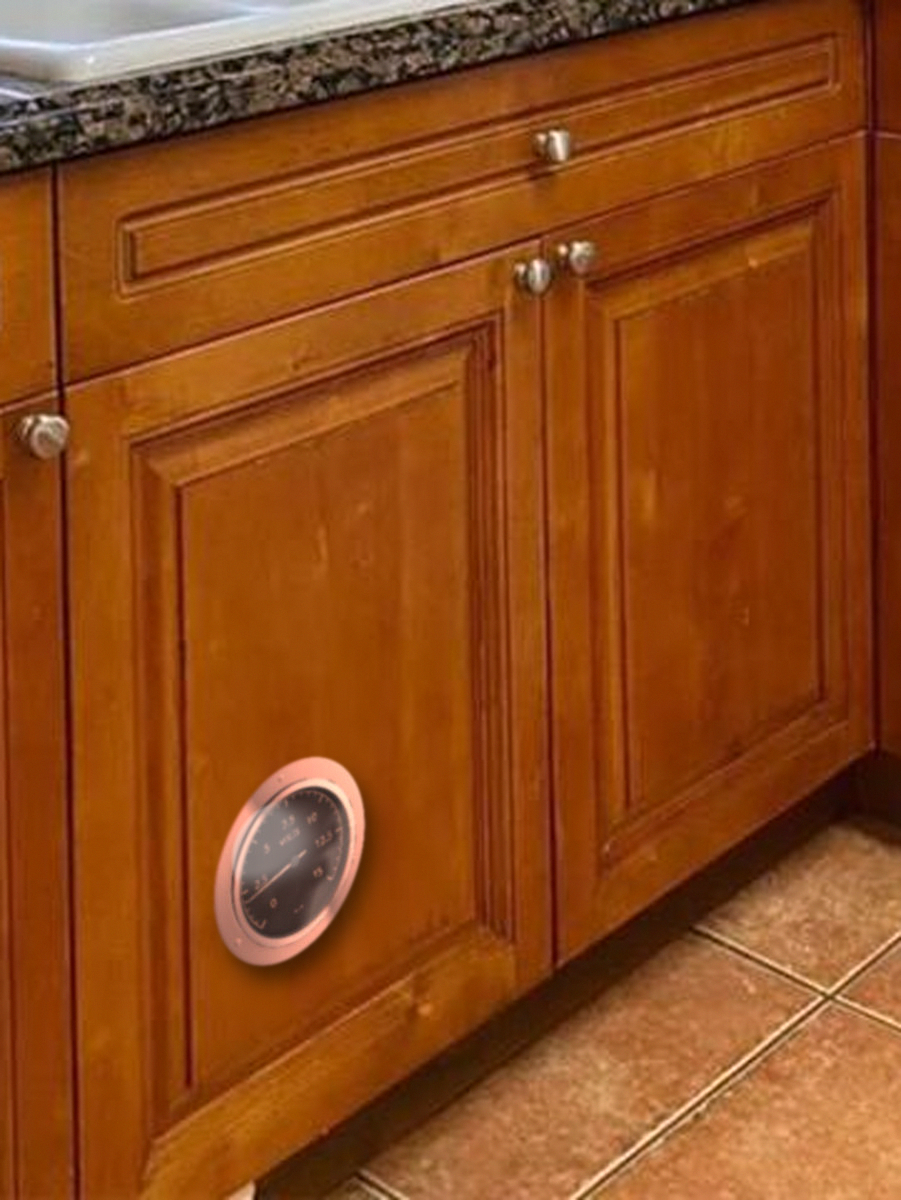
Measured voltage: 2 V
